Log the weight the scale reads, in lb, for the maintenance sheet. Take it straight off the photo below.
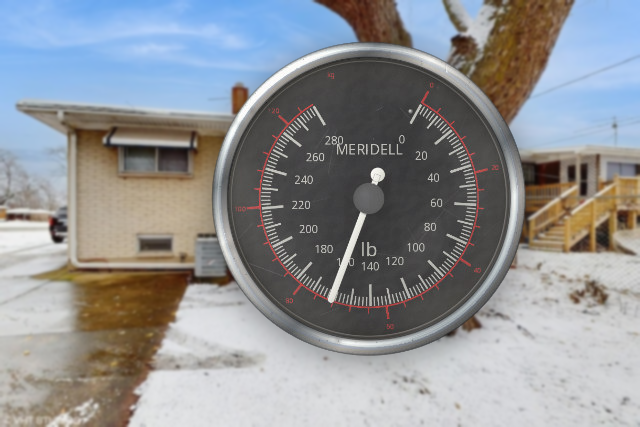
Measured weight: 160 lb
